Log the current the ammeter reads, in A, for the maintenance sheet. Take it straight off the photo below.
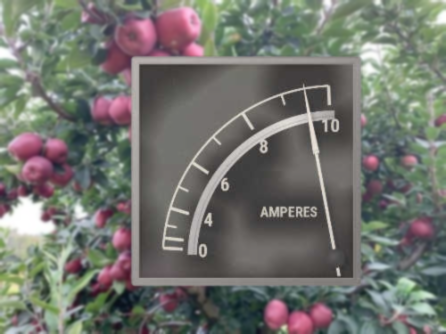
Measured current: 9.5 A
